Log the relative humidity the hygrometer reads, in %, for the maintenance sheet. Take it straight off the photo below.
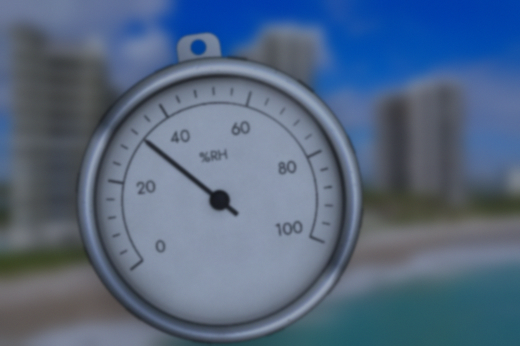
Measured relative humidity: 32 %
